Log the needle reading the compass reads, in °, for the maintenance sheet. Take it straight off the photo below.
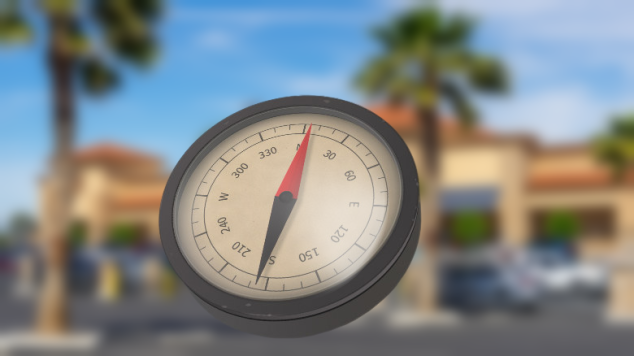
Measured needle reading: 5 °
